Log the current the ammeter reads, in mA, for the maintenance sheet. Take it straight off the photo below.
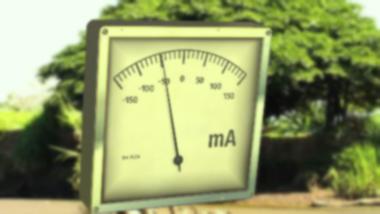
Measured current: -50 mA
